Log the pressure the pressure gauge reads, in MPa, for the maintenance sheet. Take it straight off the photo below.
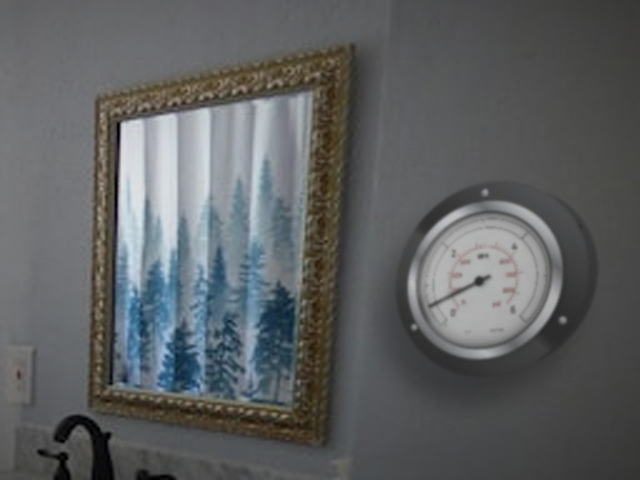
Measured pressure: 0.5 MPa
